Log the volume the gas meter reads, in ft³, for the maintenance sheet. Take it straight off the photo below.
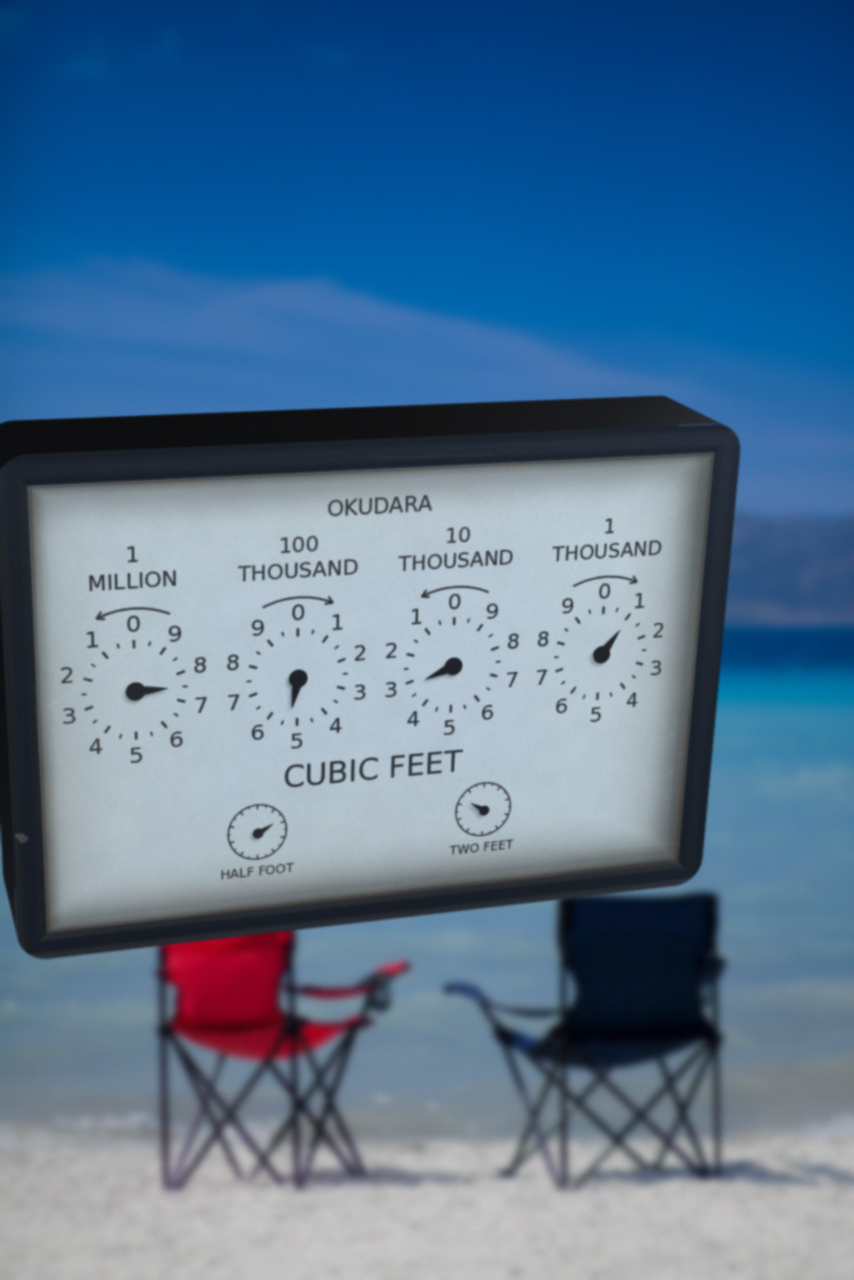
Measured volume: 753100 ft³
